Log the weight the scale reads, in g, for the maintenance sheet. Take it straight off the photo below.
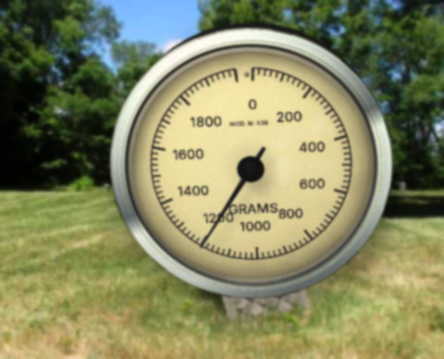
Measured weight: 1200 g
